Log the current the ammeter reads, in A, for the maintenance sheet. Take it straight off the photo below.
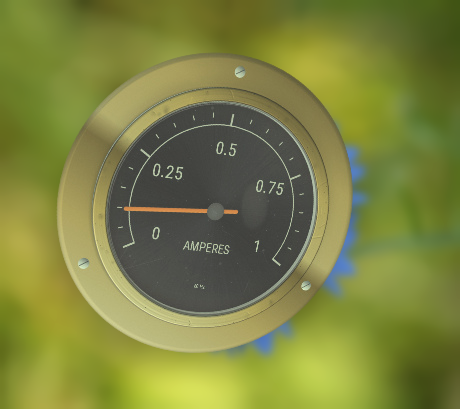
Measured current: 0.1 A
